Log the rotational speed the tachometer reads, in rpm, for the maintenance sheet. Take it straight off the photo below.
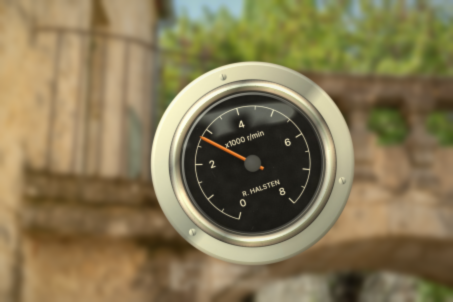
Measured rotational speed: 2750 rpm
